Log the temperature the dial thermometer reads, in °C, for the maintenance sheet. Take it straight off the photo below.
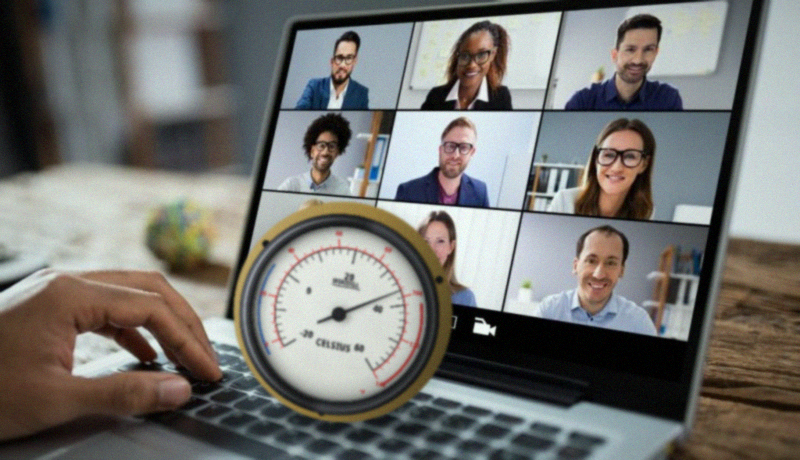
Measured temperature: 36 °C
